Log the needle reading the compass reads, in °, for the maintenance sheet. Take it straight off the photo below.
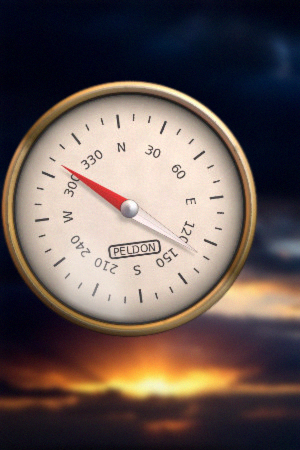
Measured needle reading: 310 °
